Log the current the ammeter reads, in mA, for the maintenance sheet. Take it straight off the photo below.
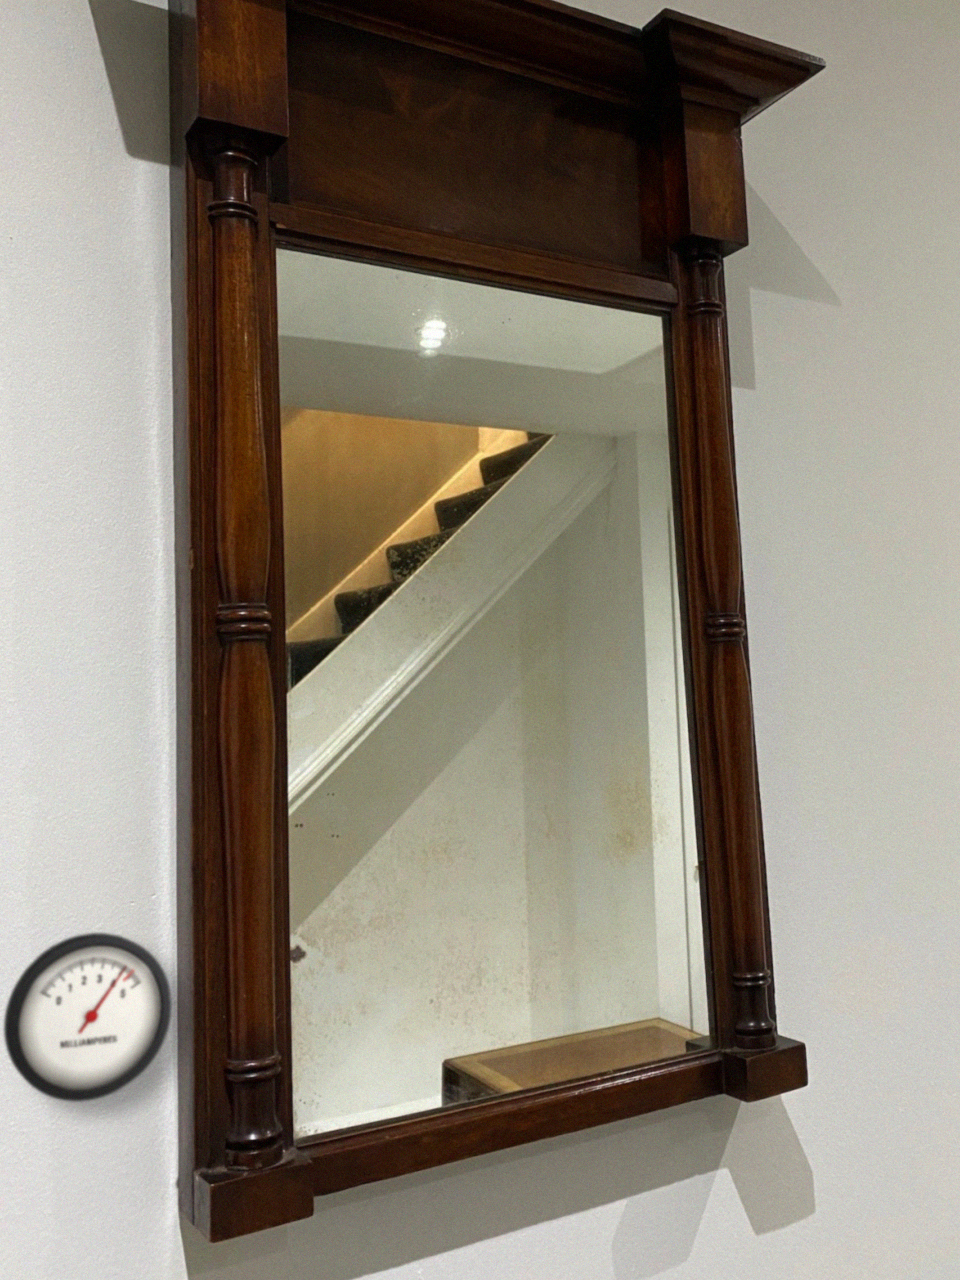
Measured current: 4 mA
